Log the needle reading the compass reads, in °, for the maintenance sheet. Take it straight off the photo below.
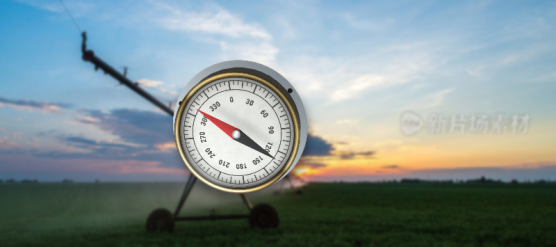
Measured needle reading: 310 °
